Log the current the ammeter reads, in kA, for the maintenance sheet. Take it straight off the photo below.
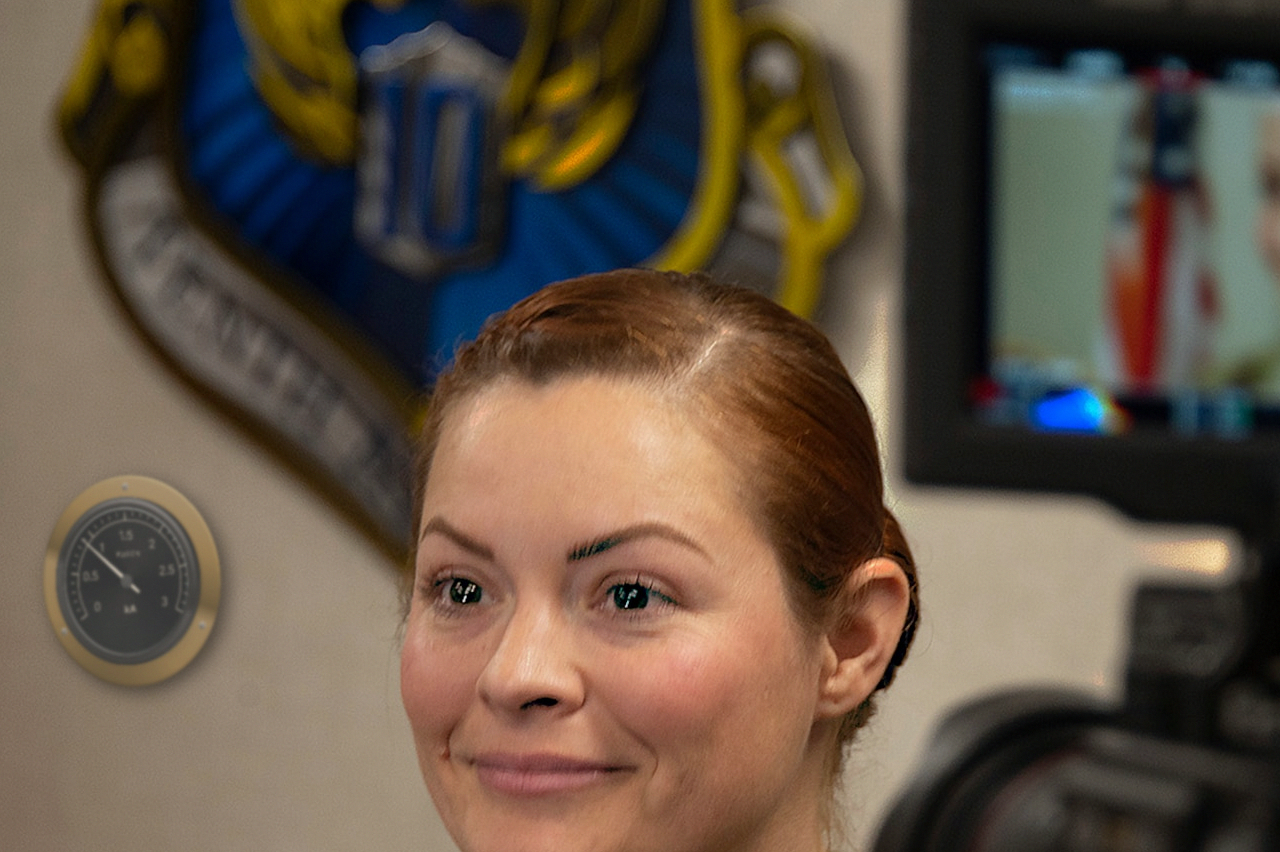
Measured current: 0.9 kA
